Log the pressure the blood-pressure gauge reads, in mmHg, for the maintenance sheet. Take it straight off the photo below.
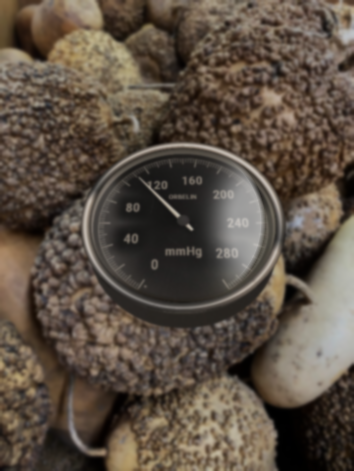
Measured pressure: 110 mmHg
